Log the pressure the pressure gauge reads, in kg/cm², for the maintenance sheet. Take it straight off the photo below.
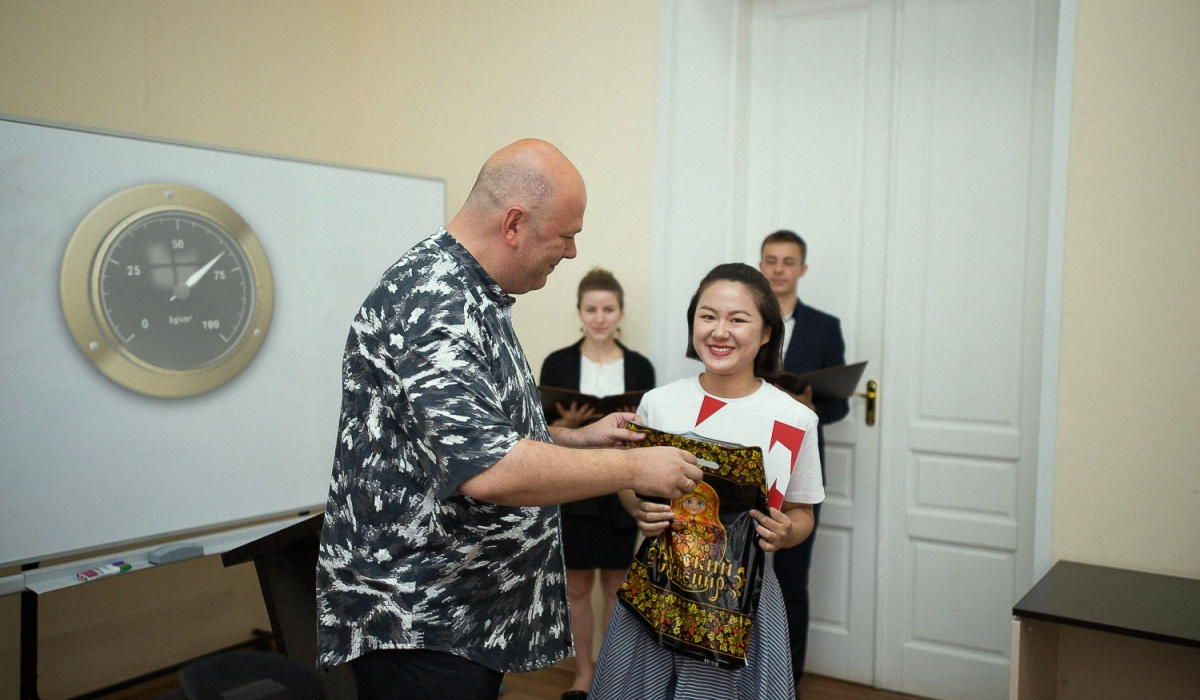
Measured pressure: 67.5 kg/cm²
